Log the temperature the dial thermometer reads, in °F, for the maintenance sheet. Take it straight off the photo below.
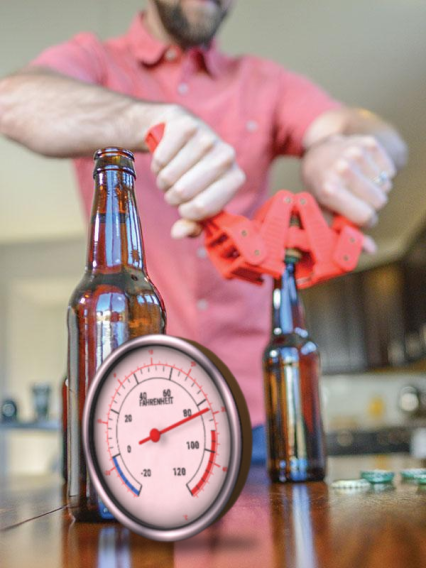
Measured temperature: 84 °F
